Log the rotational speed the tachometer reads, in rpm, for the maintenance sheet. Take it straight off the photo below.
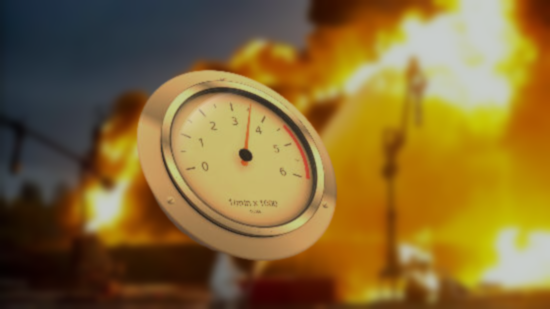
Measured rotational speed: 3500 rpm
